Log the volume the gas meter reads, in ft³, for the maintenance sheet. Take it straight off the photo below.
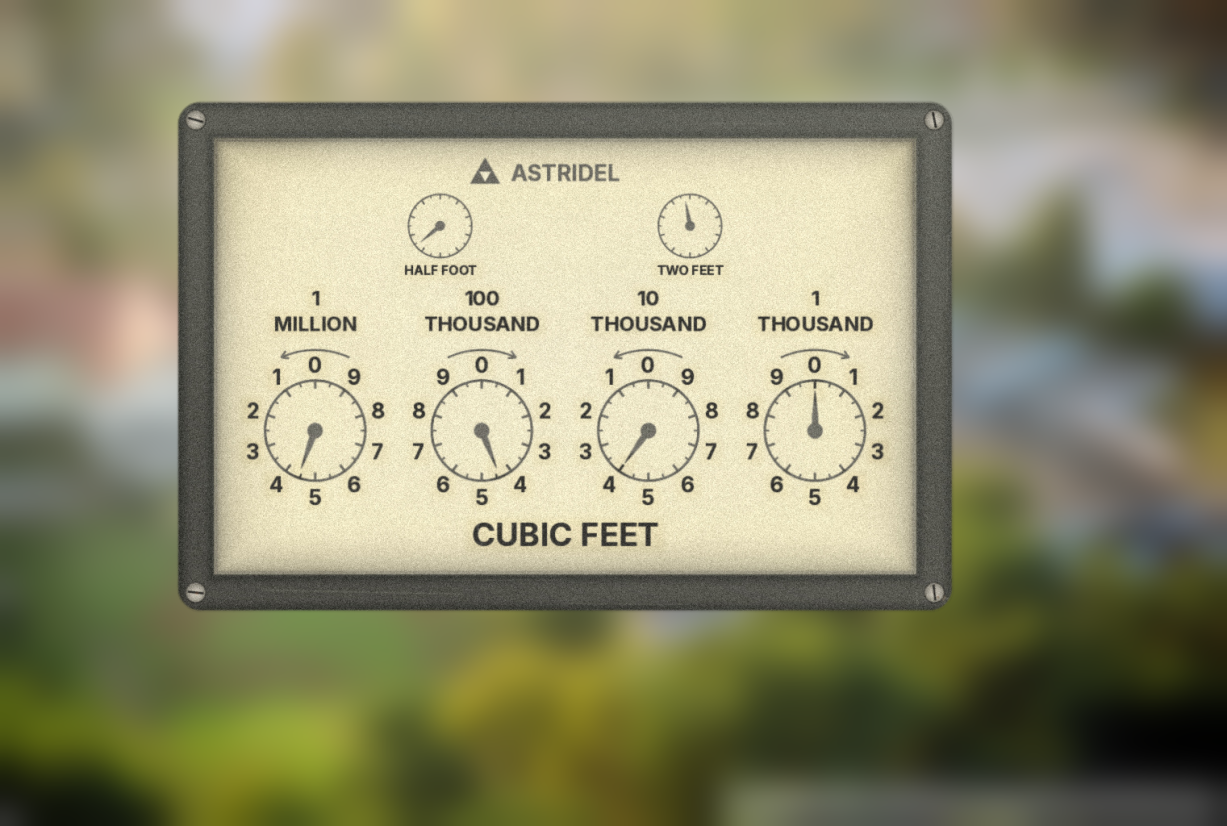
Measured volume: 444000 ft³
